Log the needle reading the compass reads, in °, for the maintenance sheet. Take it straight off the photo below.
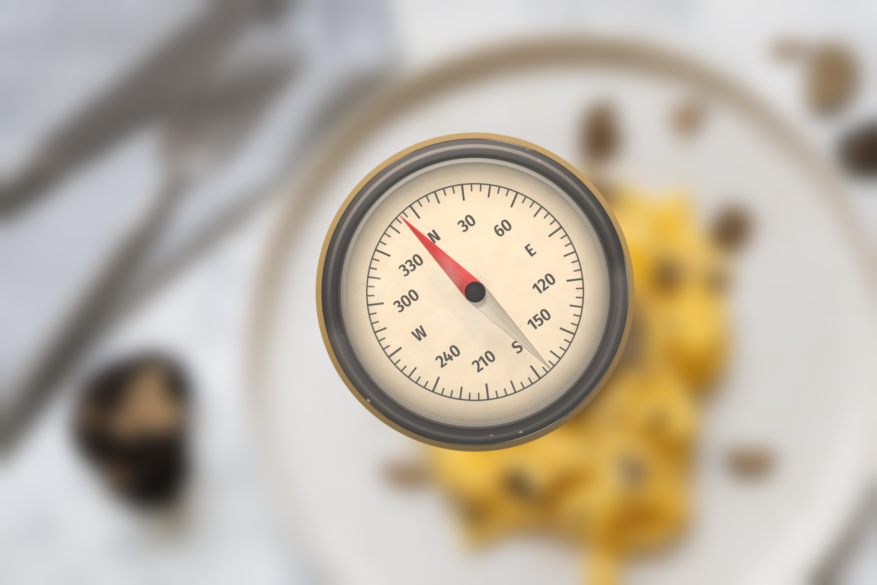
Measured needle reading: 352.5 °
